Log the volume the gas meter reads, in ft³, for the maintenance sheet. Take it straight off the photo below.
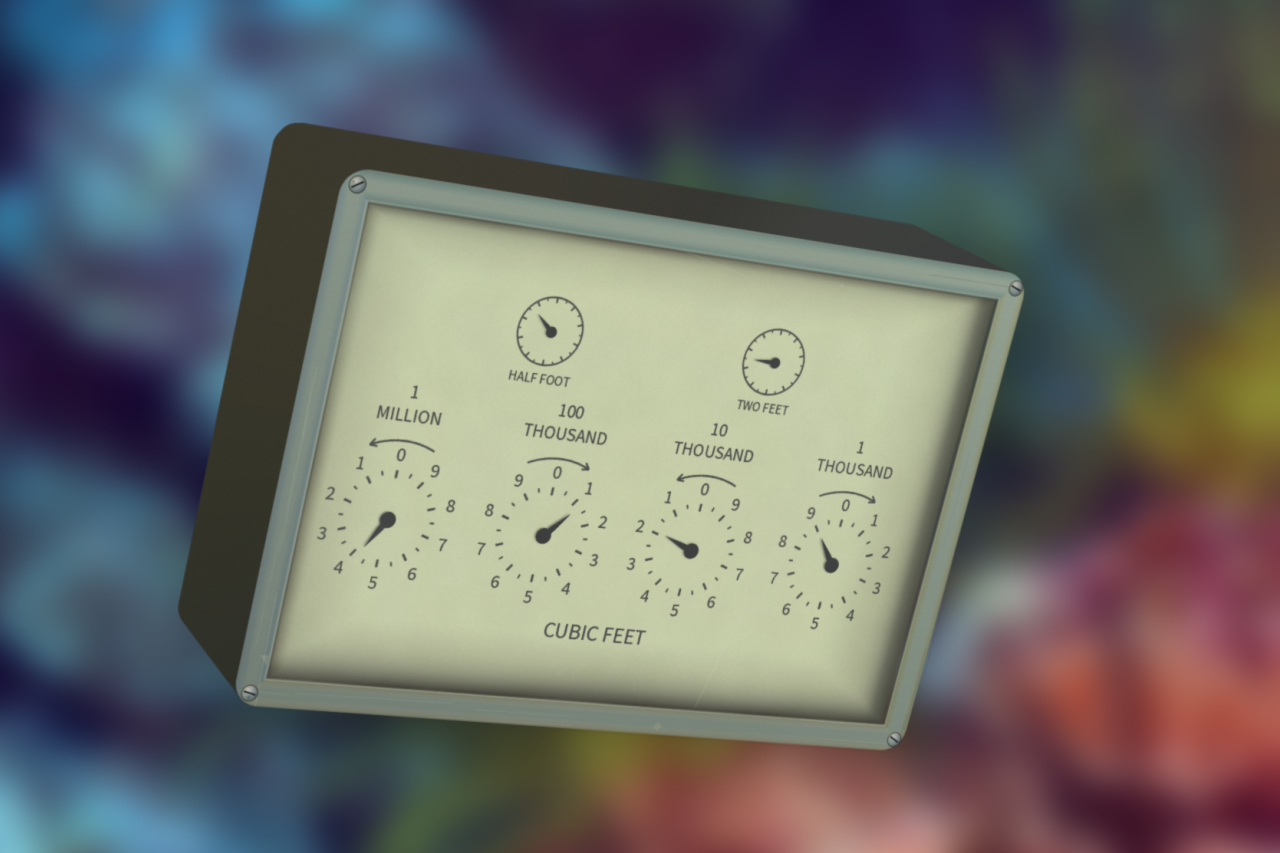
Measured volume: 411900 ft³
